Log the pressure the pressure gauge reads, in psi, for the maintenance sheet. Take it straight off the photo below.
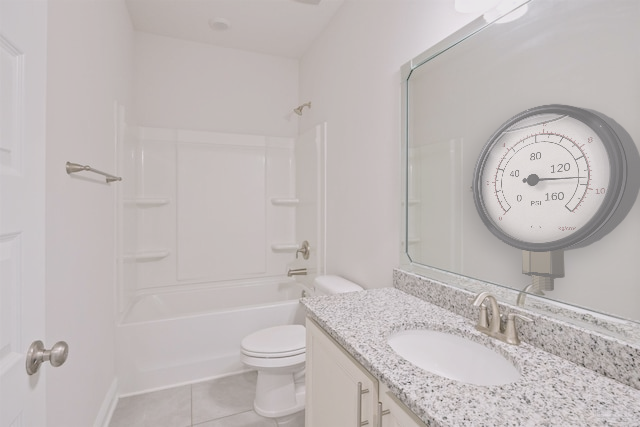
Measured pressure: 135 psi
